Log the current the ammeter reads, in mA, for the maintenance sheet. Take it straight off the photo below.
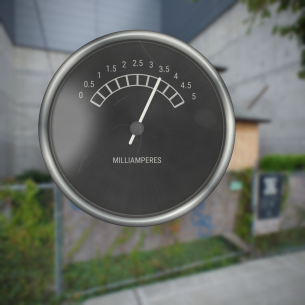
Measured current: 3.5 mA
